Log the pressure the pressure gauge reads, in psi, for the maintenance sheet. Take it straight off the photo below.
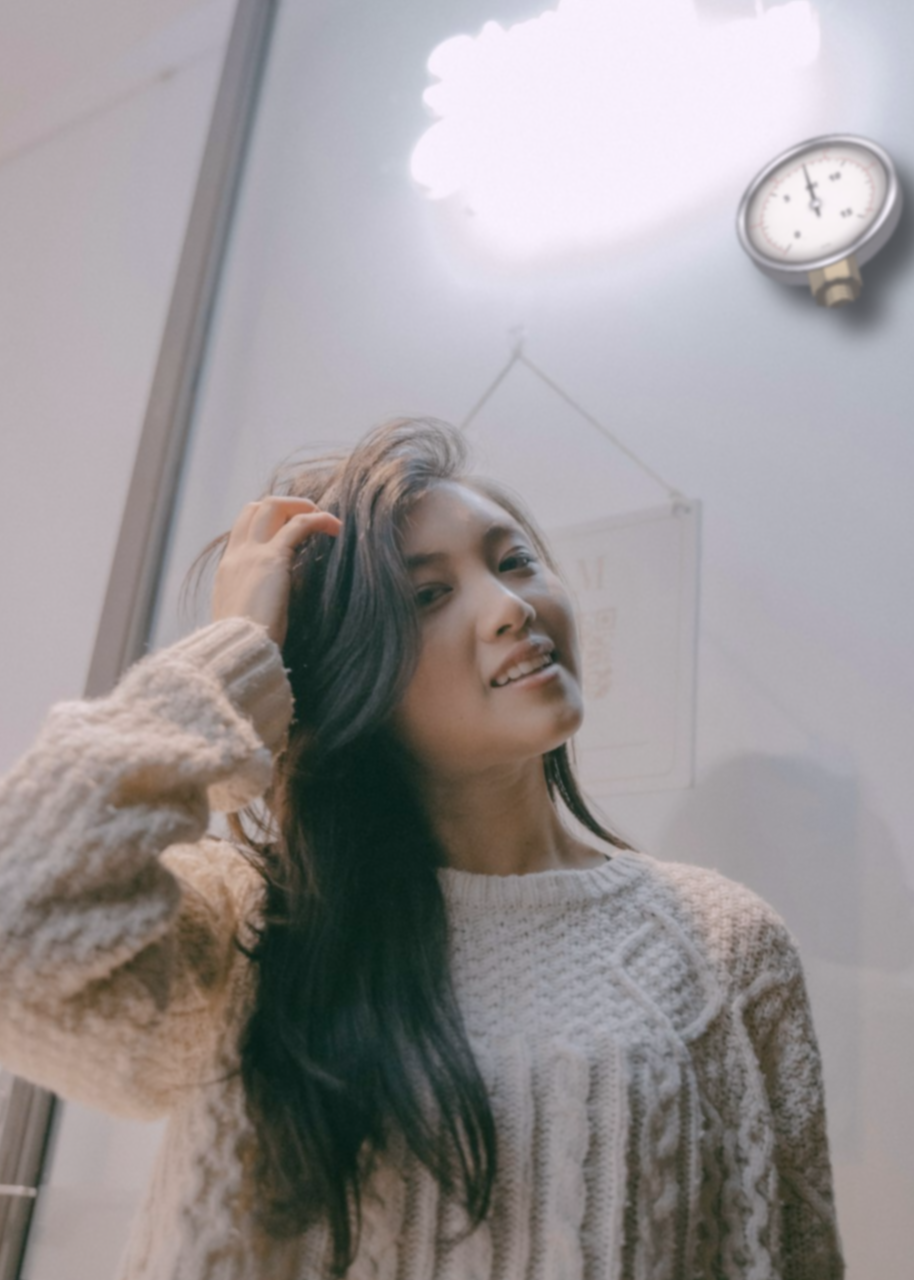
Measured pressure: 7.5 psi
